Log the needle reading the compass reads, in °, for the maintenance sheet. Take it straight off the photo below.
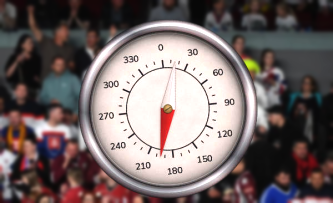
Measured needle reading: 195 °
